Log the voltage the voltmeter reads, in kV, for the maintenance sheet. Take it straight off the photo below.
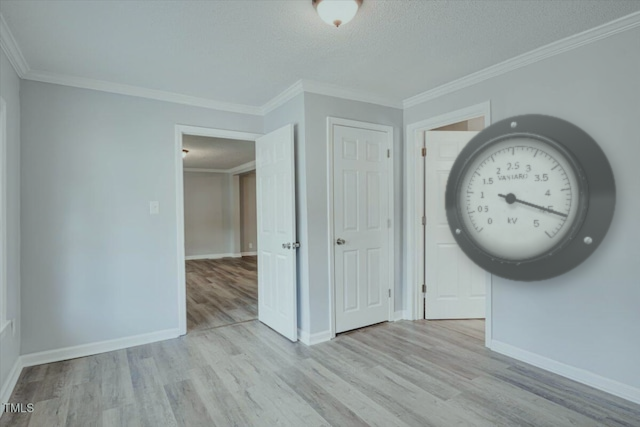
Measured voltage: 4.5 kV
